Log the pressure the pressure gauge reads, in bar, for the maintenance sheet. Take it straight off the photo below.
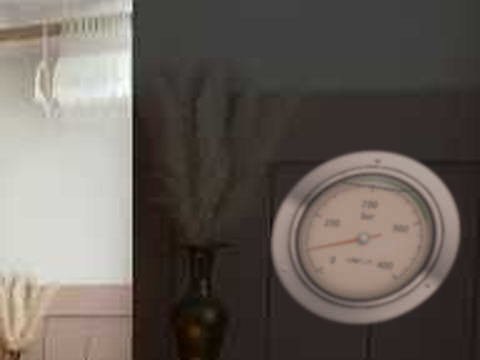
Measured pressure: 40 bar
